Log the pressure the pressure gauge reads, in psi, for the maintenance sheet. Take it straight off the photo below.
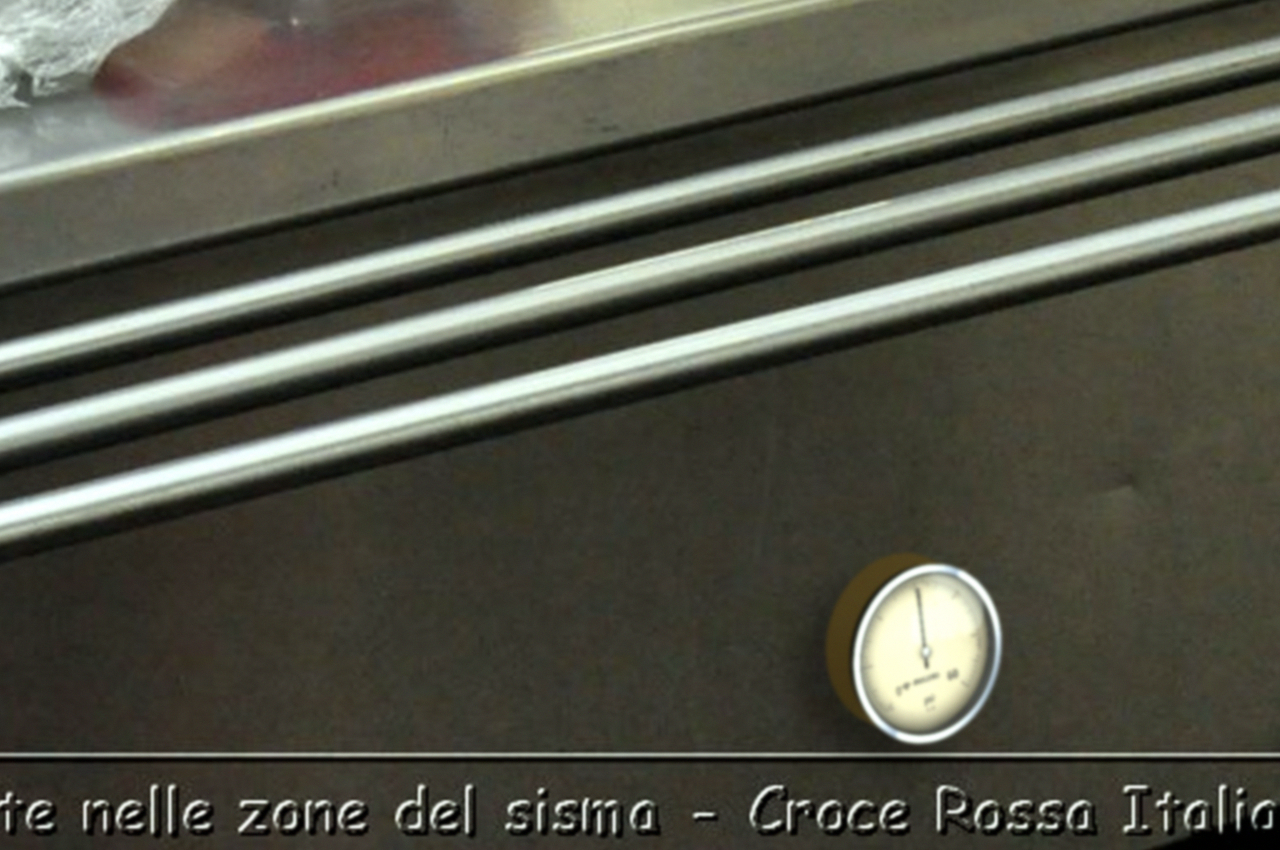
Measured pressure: 30 psi
